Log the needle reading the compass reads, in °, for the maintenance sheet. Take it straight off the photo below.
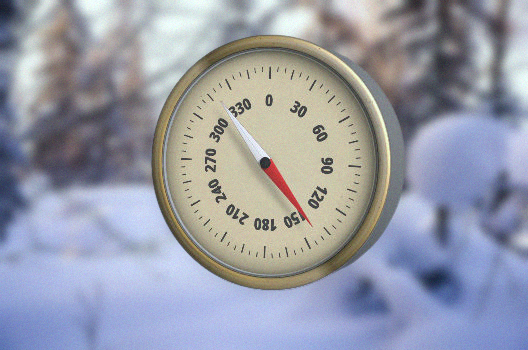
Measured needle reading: 140 °
